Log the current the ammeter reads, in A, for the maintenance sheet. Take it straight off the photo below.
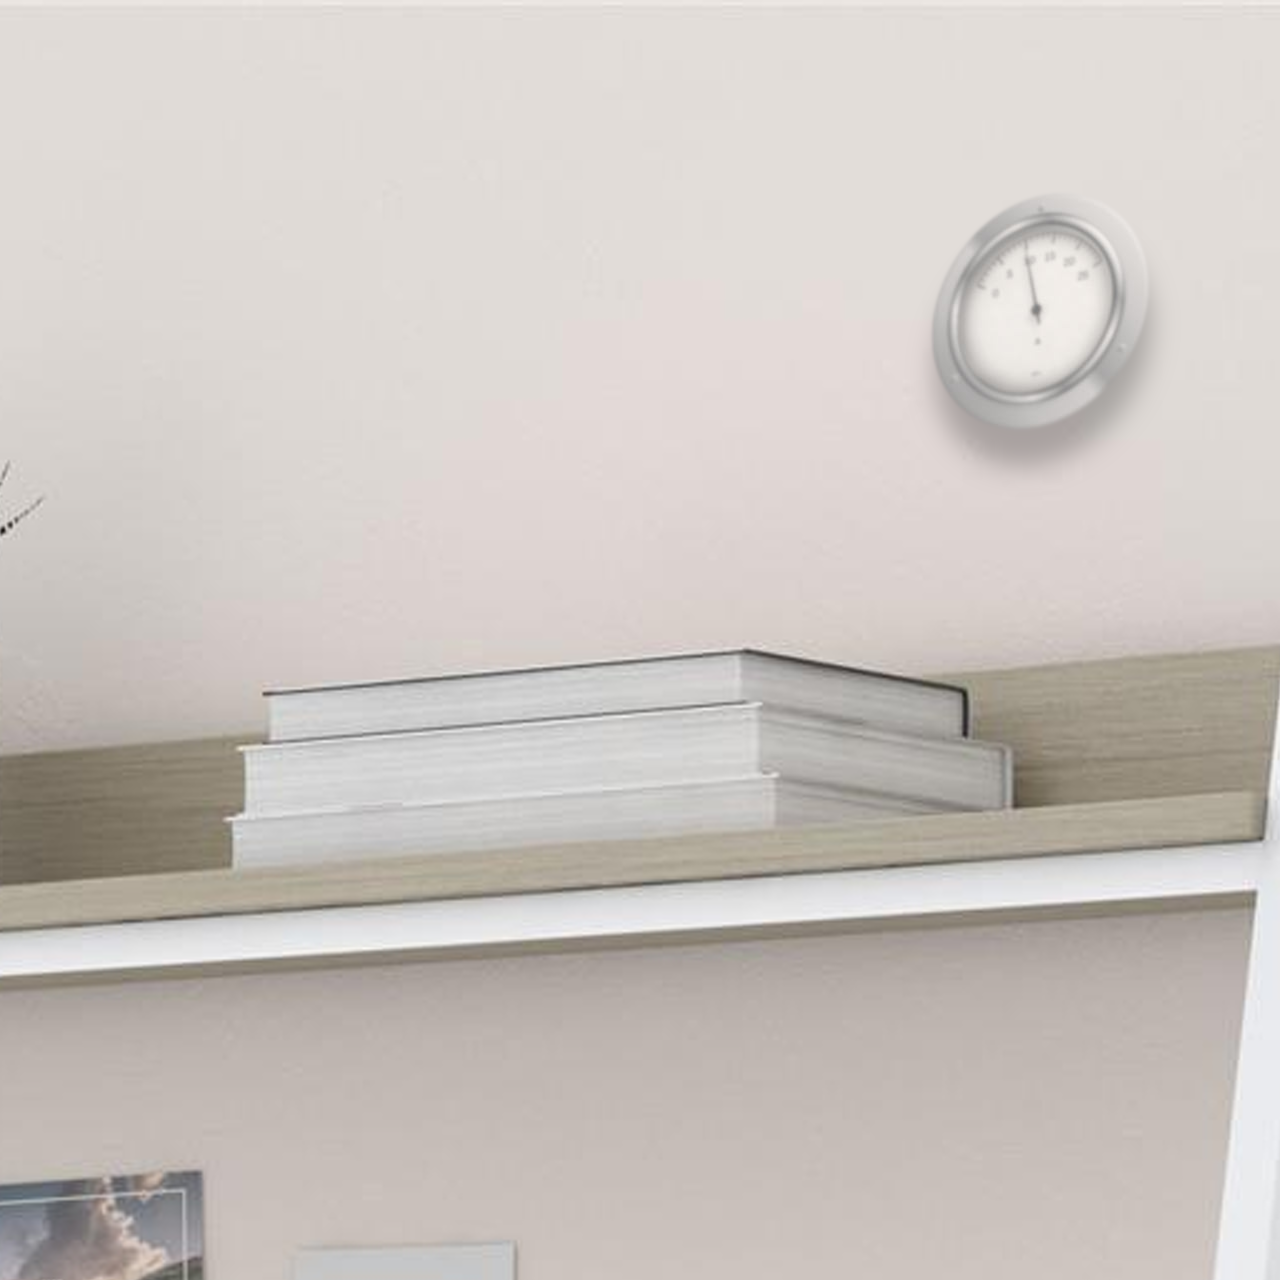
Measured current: 10 A
